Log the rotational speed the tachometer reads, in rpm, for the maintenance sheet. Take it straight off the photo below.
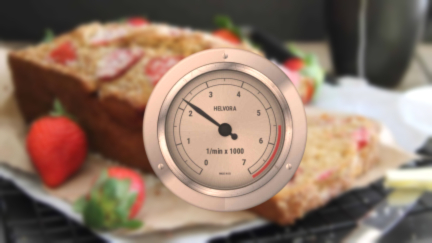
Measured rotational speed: 2250 rpm
